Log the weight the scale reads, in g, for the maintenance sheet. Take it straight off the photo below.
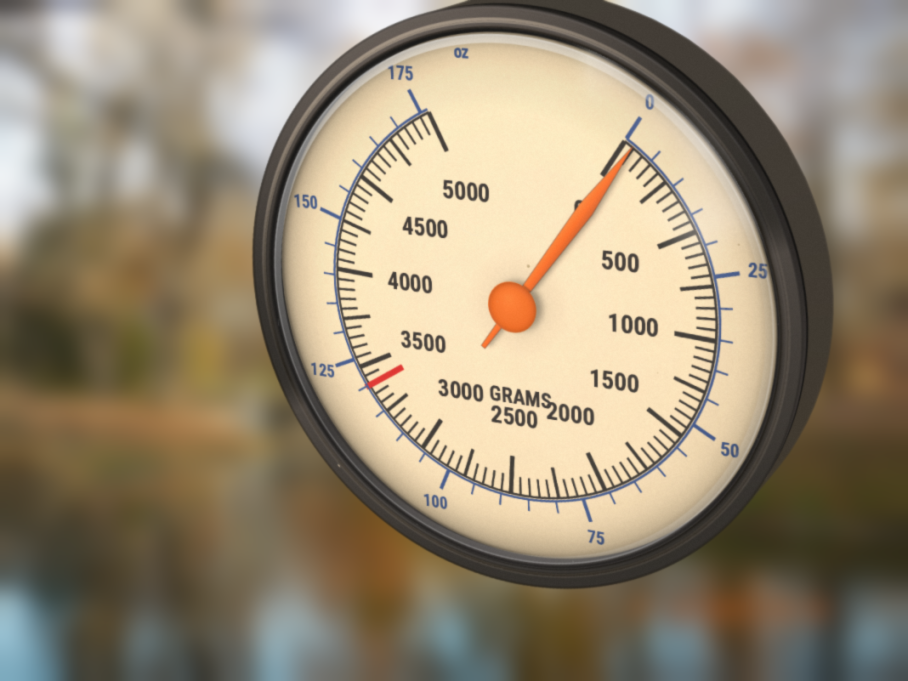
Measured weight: 50 g
